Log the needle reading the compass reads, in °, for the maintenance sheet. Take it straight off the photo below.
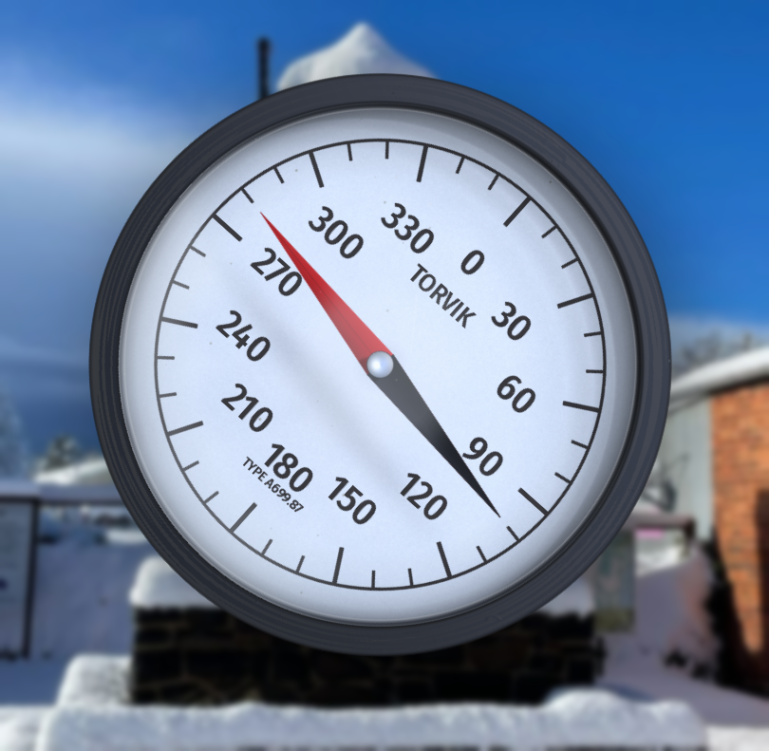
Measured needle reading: 280 °
